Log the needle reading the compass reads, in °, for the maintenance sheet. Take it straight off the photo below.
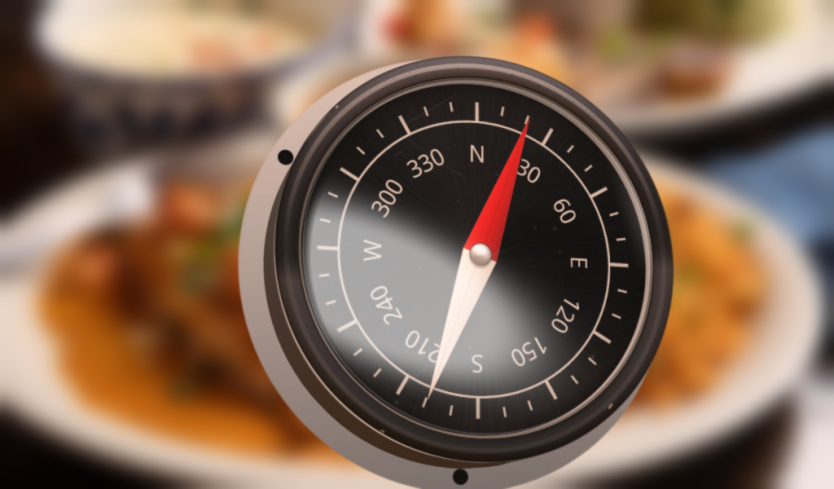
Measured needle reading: 20 °
